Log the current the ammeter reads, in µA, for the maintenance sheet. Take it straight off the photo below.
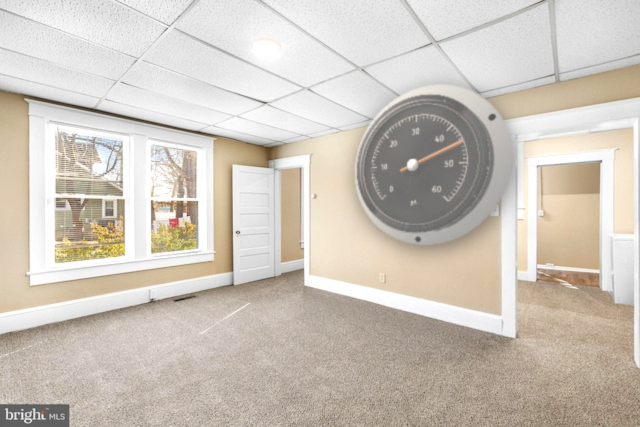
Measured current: 45 µA
